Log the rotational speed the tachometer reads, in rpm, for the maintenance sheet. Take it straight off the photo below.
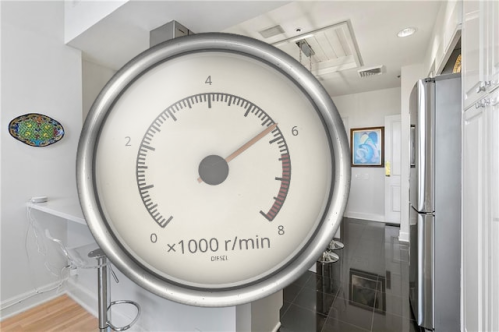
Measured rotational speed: 5700 rpm
